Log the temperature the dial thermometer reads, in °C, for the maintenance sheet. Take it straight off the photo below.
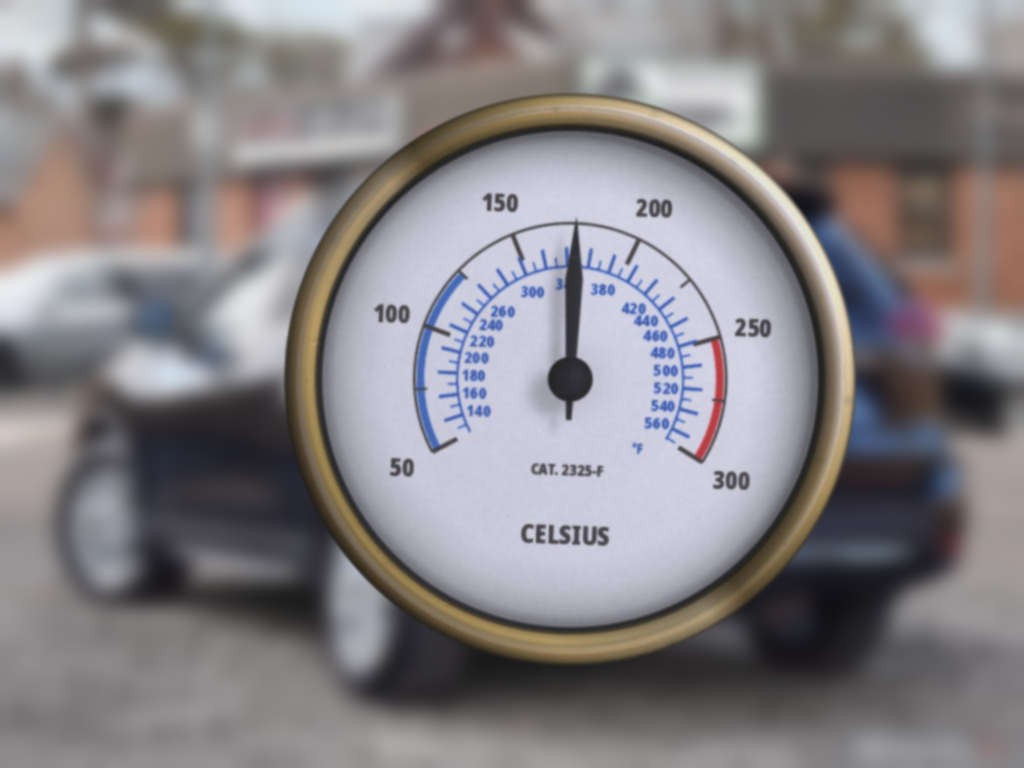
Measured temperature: 175 °C
